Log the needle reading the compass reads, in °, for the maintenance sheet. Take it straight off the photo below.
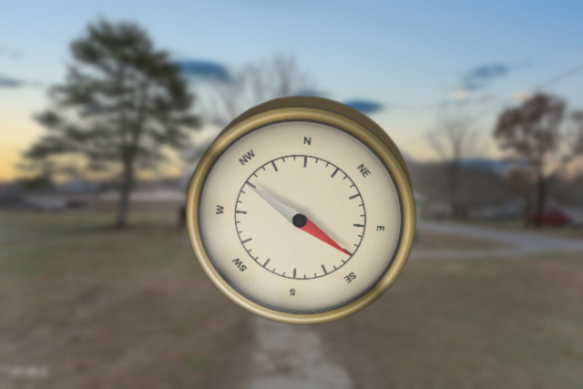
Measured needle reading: 120 °
